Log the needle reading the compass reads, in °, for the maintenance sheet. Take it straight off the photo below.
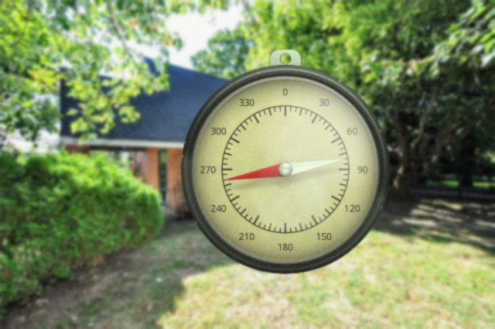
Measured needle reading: 260 °
